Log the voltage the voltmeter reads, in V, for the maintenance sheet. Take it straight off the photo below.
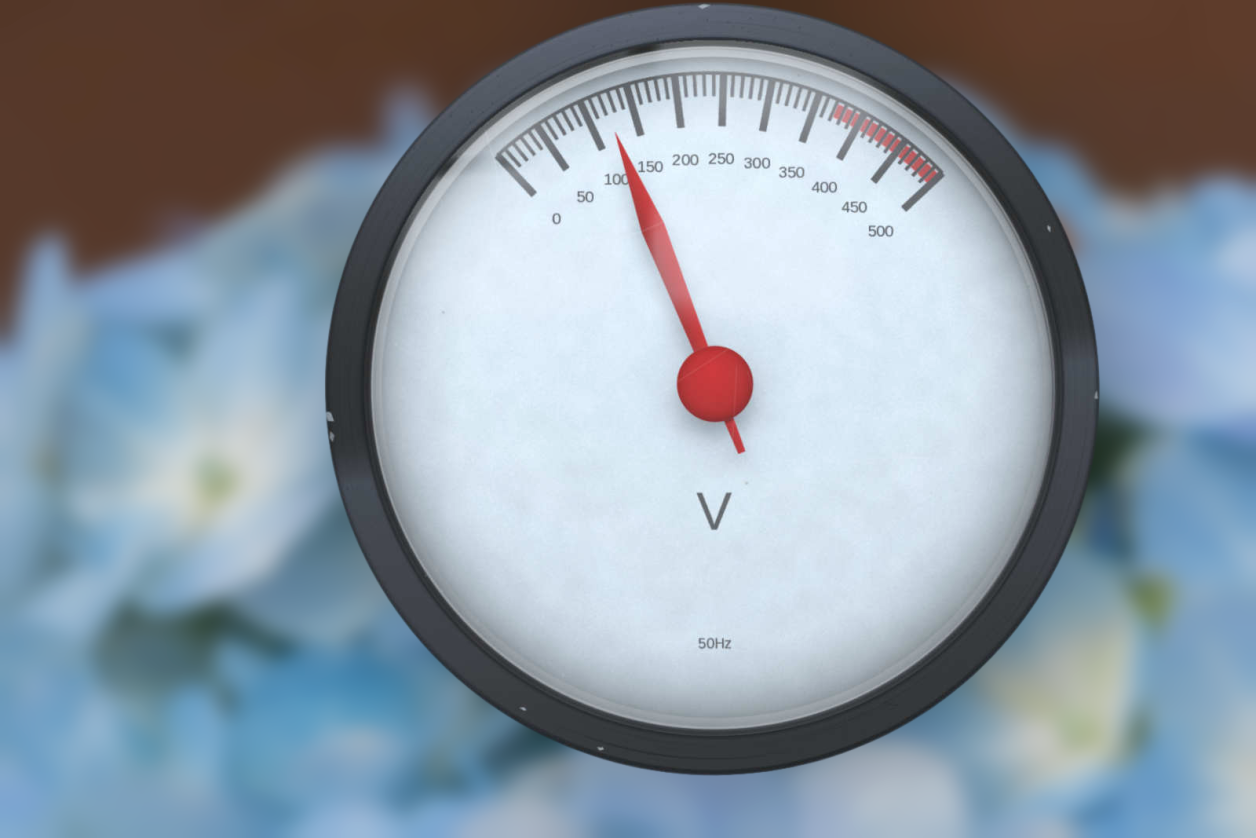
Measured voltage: 120 V
